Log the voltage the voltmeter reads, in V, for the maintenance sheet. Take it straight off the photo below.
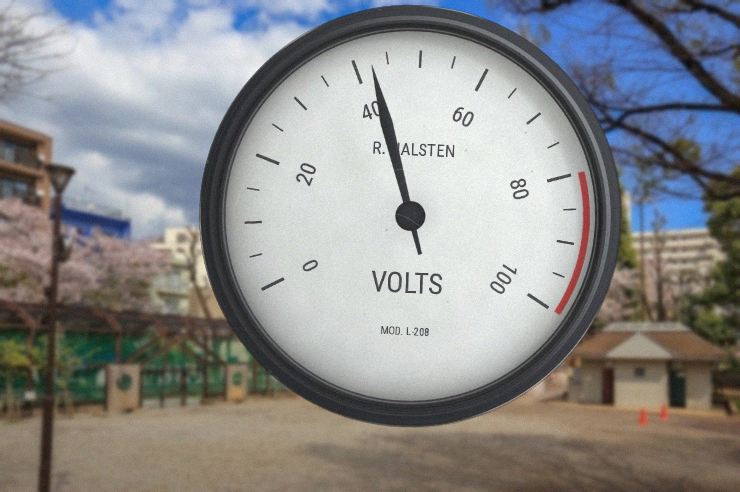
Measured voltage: 42.5 V
